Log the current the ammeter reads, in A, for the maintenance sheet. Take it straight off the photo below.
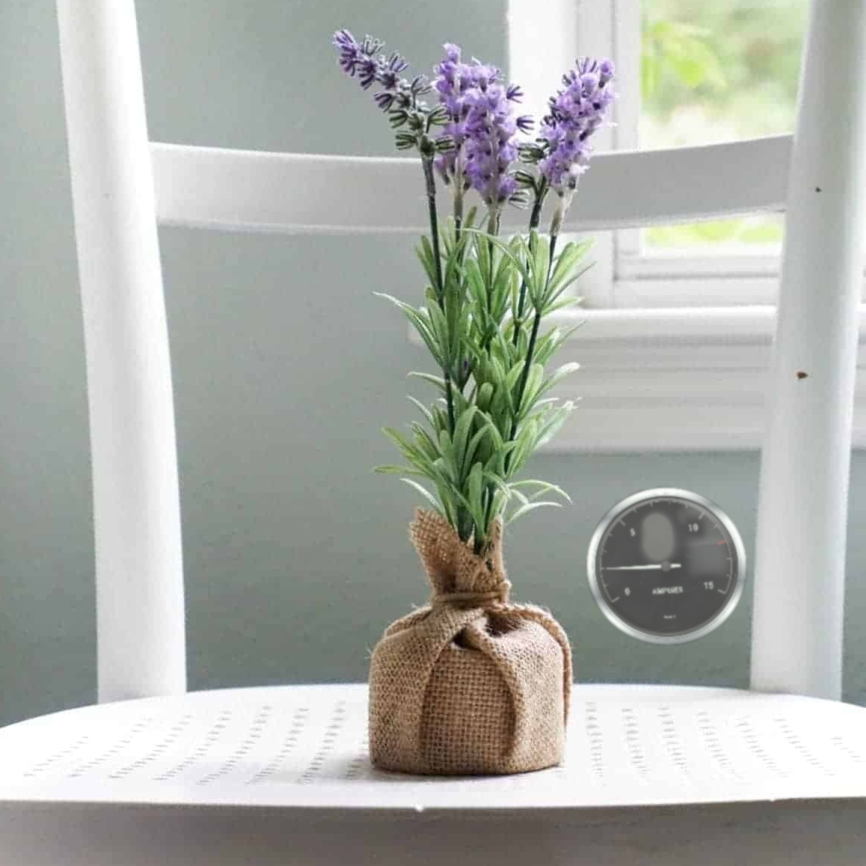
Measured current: 2 A
